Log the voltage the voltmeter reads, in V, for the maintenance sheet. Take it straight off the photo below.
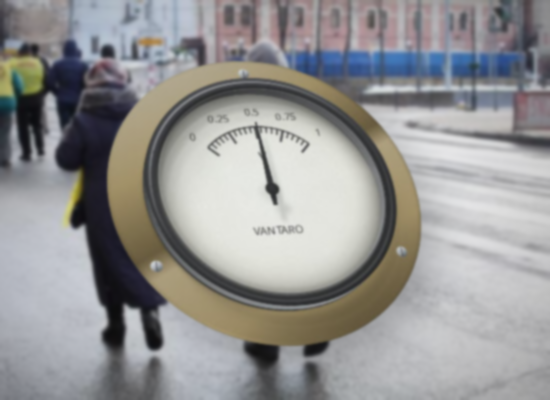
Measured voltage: 0.5 V
